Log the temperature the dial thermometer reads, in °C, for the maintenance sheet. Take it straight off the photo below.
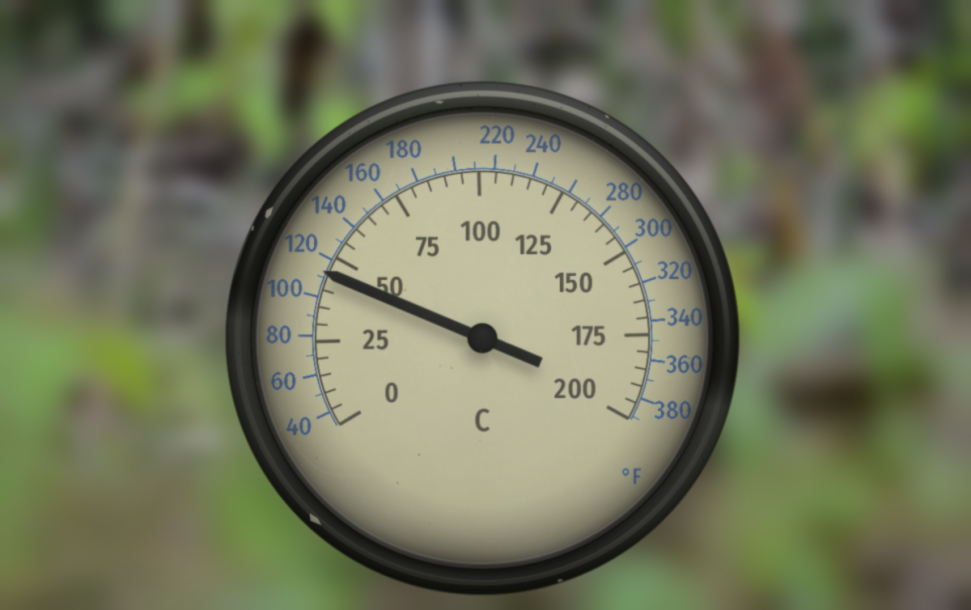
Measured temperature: 45 °C
